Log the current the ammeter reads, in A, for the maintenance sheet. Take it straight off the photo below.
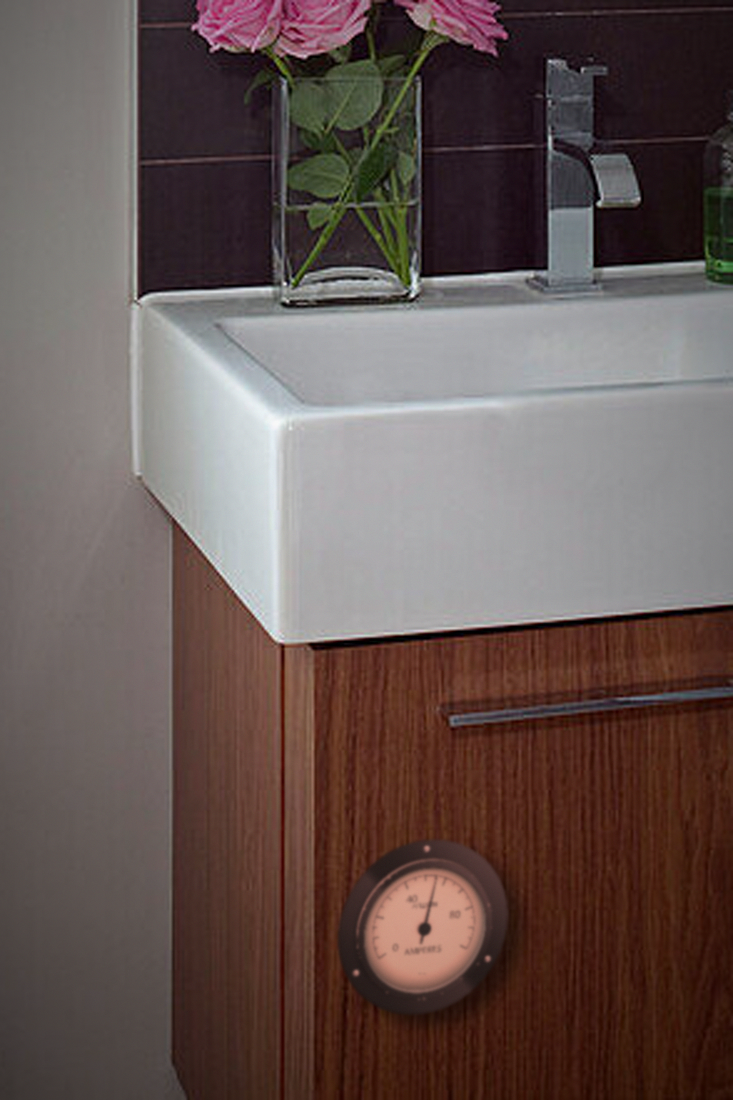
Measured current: 55 A
